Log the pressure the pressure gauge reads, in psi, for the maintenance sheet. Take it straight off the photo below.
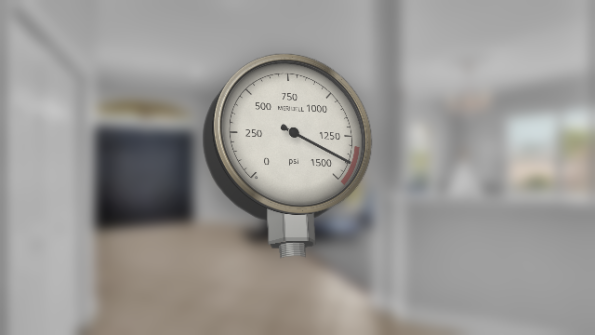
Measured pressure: 1400 psi
